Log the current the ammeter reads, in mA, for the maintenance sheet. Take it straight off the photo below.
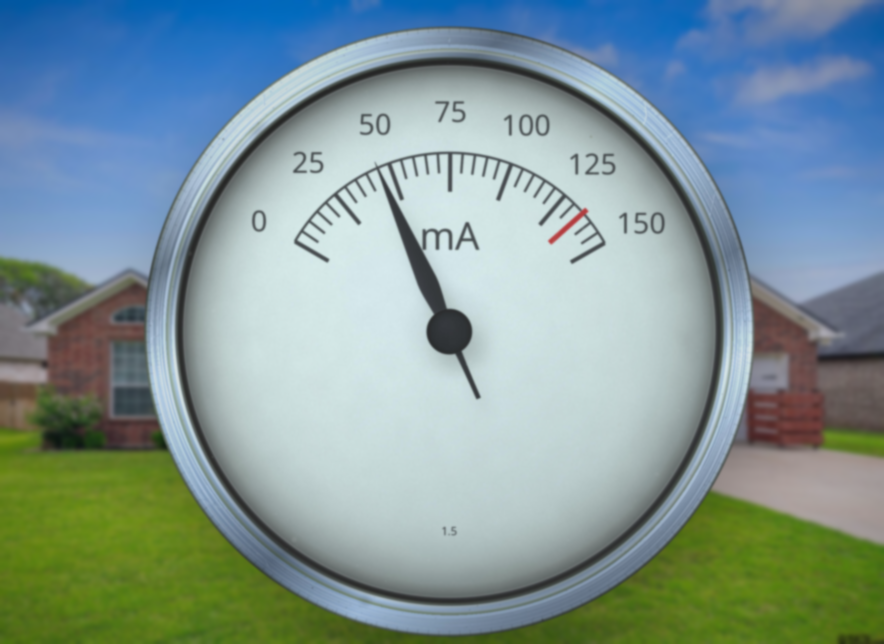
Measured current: 45 mA
